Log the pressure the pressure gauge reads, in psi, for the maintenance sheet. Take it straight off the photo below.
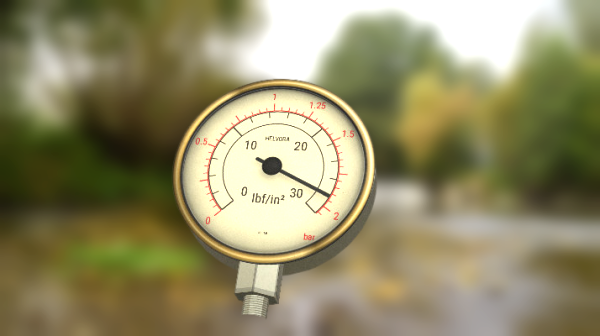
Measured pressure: 28 psi
